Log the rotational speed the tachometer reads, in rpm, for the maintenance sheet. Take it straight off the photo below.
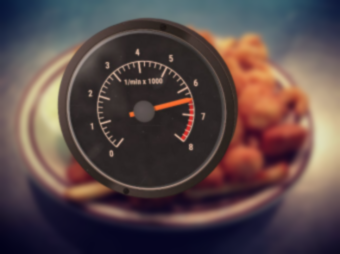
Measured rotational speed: 6400 rpm
